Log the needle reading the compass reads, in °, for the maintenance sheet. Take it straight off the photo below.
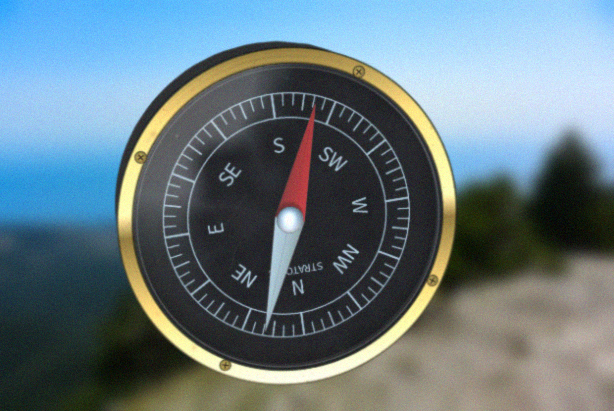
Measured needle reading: 200 °
